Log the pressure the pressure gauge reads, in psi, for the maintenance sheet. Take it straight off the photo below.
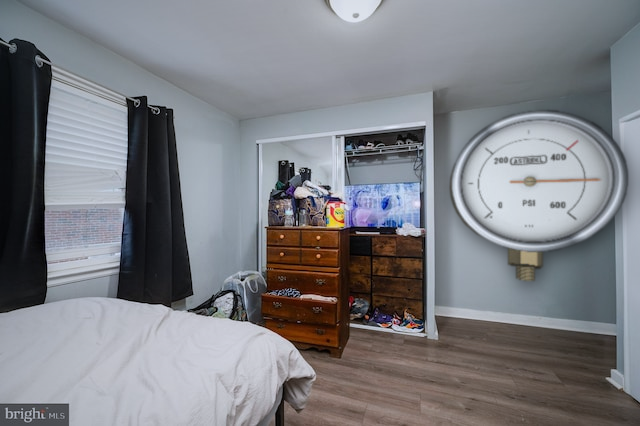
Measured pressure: 500 psi
